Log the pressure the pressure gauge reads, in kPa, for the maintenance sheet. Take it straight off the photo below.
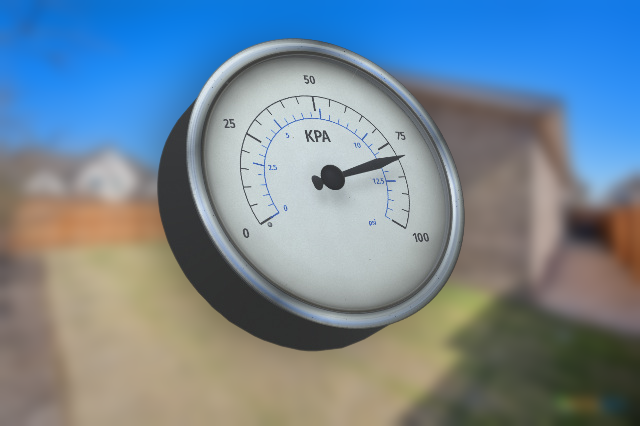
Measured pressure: 80 kPa
